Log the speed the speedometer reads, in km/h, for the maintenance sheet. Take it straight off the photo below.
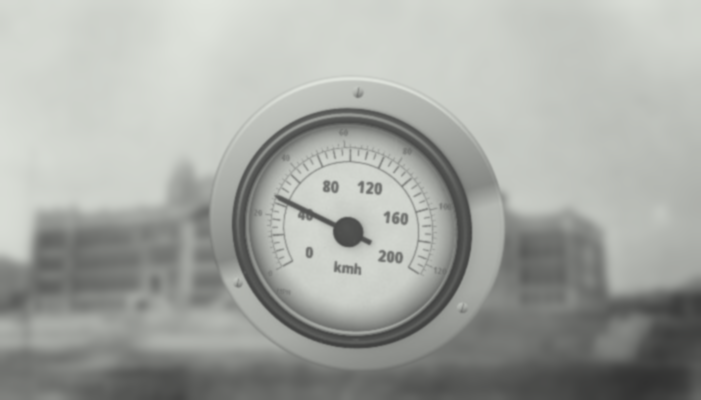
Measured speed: 45 km/h
